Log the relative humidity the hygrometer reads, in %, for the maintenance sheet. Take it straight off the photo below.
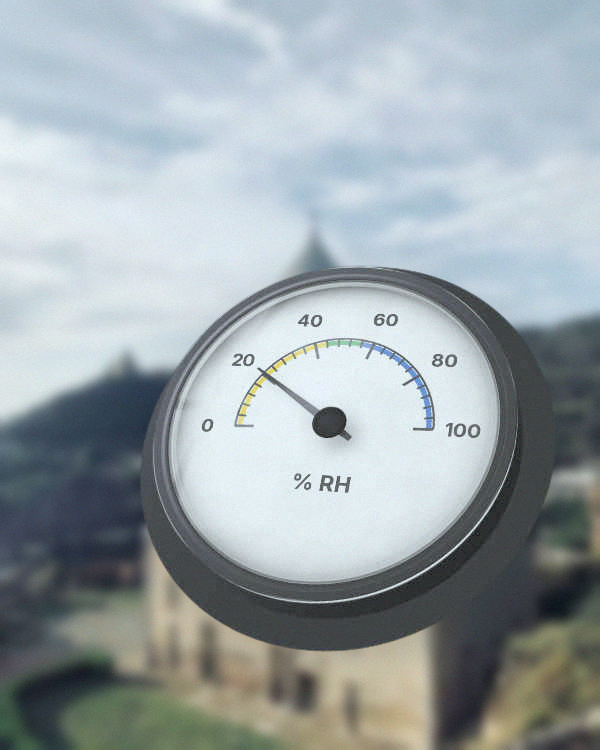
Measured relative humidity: 20 %
